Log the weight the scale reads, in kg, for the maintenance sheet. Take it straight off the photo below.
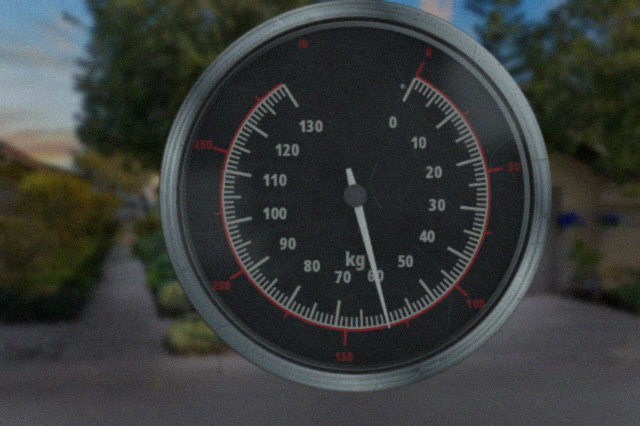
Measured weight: 60 kg
